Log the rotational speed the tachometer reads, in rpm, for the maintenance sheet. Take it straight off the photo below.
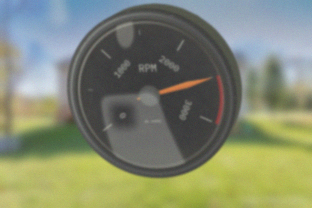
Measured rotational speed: 2500 rpm
